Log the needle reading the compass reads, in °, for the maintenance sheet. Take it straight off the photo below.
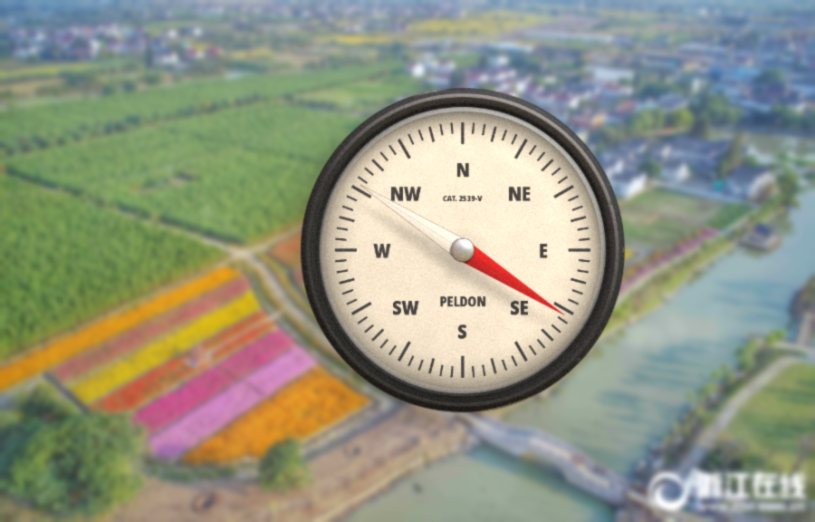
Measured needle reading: 122.5 °
